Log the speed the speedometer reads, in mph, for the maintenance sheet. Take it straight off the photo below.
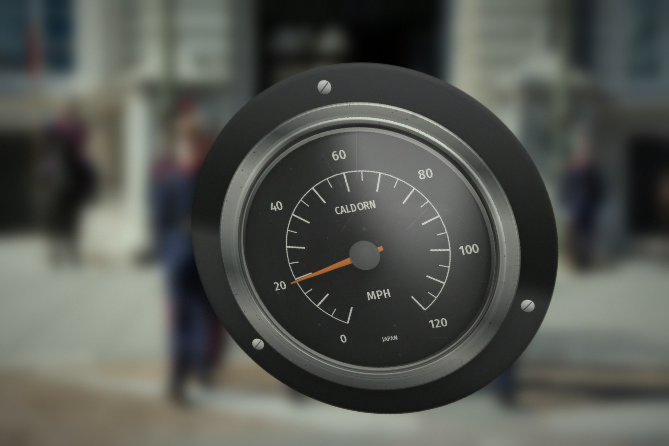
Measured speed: 20 mph
